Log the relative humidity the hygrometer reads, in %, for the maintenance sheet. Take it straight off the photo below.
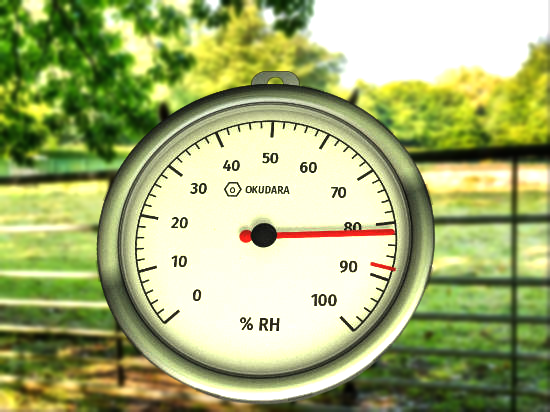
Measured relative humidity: 82 %
